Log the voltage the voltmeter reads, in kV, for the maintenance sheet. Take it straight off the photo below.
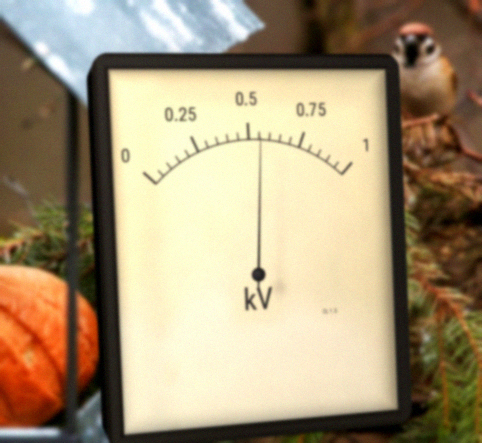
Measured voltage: 0.55 kV
